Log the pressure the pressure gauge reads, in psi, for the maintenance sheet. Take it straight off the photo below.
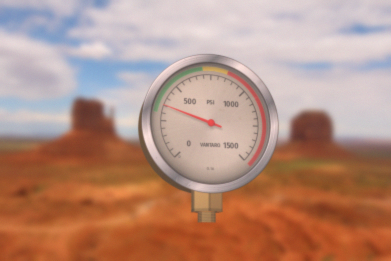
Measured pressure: 350 psi
